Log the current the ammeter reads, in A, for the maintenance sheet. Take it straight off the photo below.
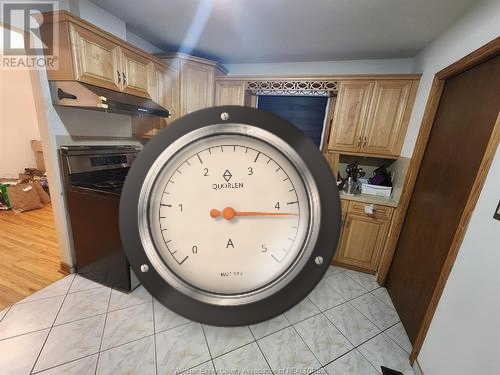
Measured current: 4.2 A
